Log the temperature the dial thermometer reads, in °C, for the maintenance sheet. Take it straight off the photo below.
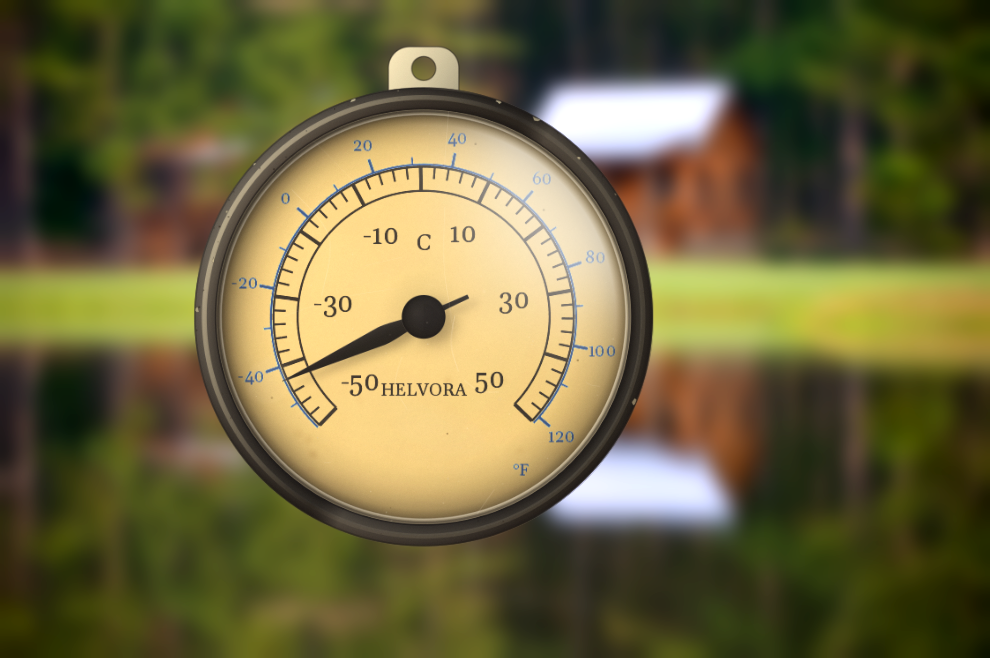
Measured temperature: -42 °C
